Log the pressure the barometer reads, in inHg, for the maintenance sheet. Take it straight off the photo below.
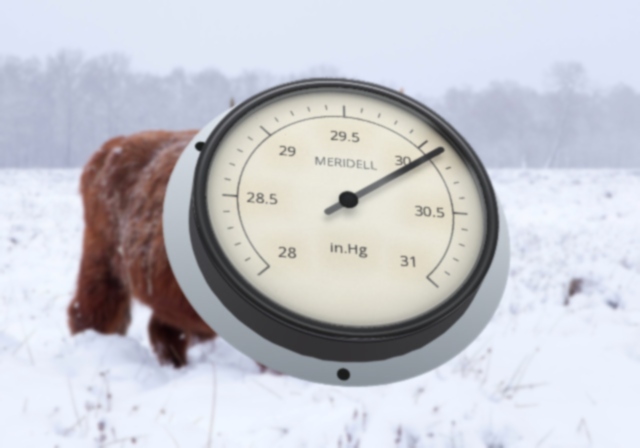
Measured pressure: 30.1 inHg
